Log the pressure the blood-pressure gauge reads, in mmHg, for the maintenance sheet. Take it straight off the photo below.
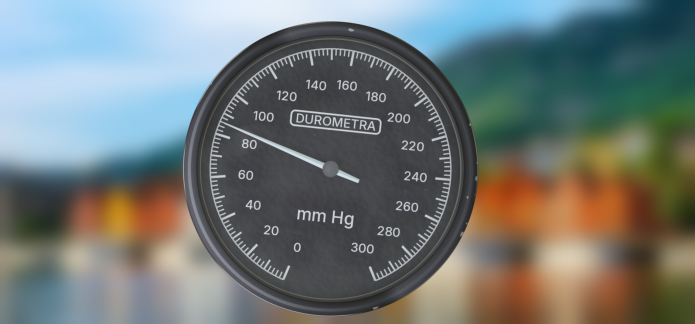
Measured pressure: 86 mmHg
